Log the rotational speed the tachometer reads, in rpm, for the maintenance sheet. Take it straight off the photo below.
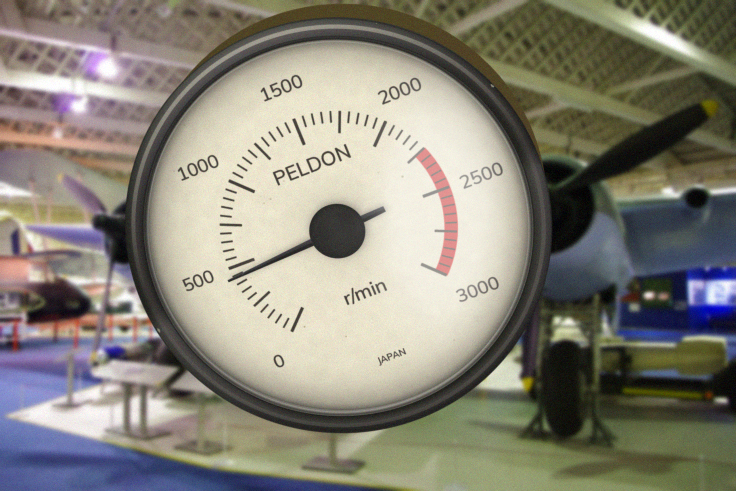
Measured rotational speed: 450 rpm
